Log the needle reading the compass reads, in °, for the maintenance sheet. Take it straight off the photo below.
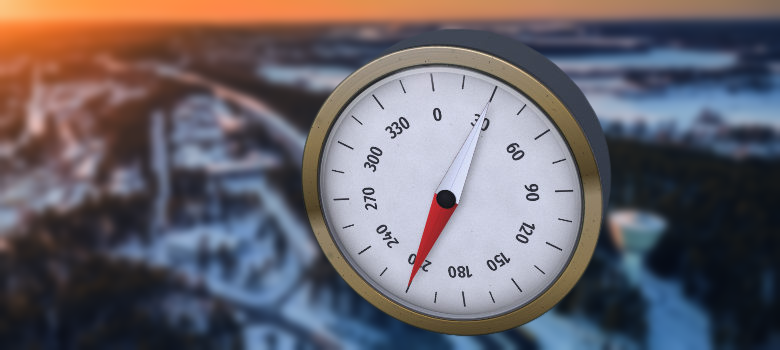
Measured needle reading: 210 °
